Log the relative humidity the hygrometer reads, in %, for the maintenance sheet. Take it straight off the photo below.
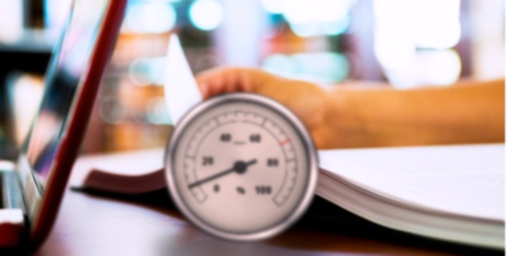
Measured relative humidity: 8 %
